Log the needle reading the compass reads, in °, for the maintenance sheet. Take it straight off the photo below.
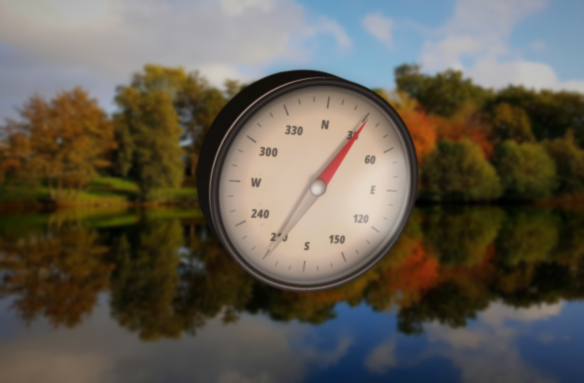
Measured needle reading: 30 °
